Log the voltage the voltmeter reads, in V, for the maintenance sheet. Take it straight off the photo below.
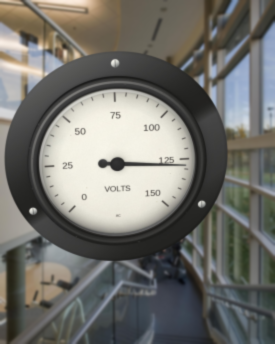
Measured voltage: 127.5 V
